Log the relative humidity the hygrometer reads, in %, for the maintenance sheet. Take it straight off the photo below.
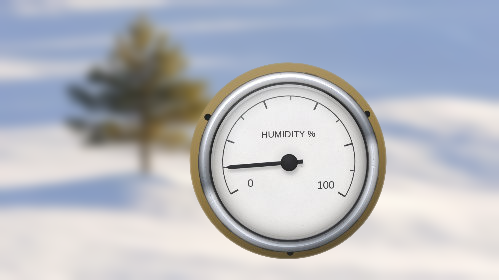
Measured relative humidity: 10 %
